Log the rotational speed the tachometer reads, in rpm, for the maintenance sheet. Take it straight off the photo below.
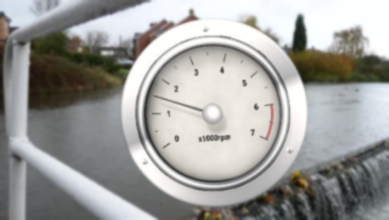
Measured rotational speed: 1500 rpm
